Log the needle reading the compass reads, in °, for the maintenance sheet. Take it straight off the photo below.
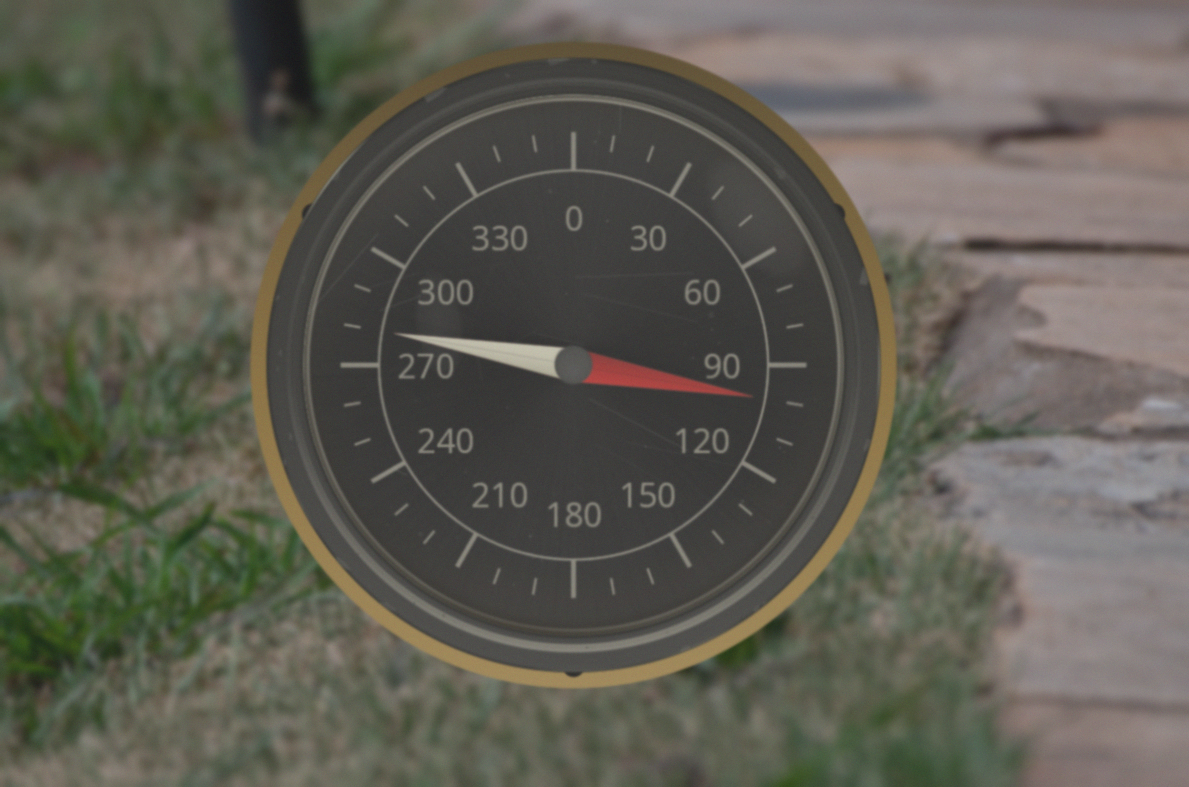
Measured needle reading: 100 °
